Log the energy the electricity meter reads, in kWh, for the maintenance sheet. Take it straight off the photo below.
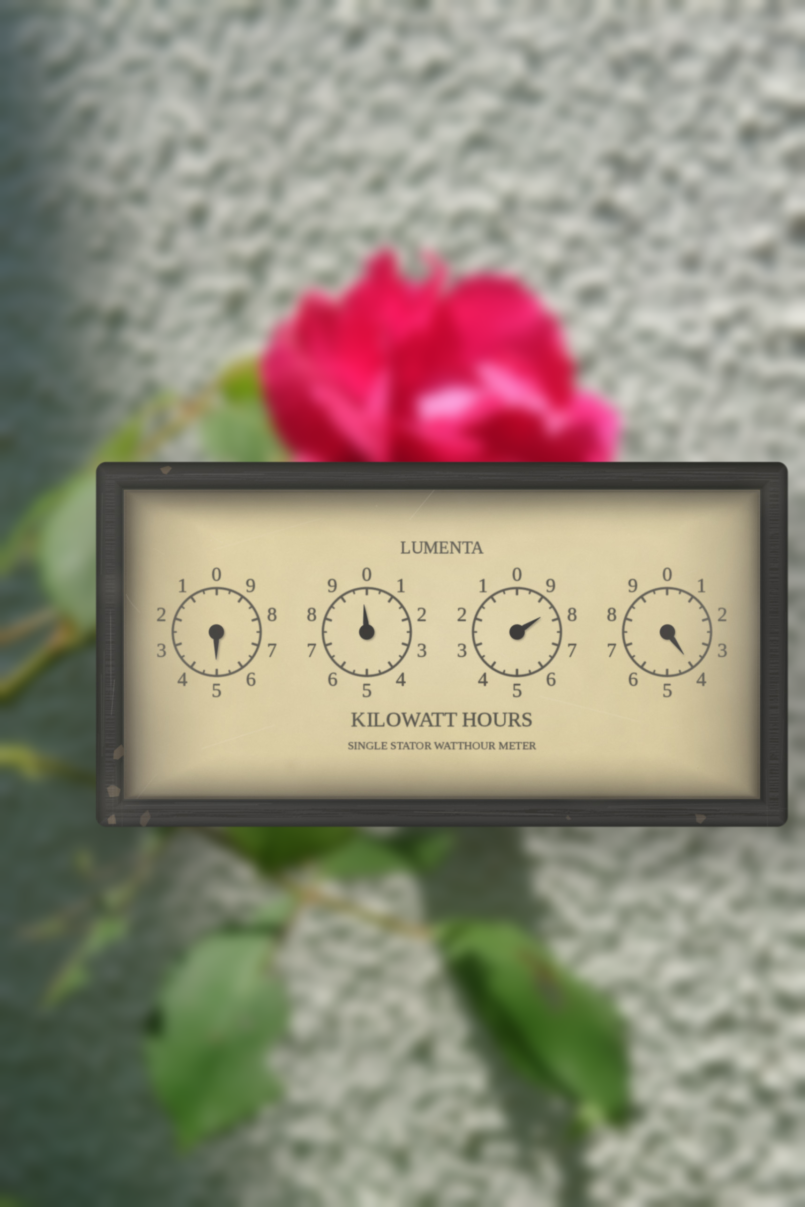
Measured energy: 4984 kWh
